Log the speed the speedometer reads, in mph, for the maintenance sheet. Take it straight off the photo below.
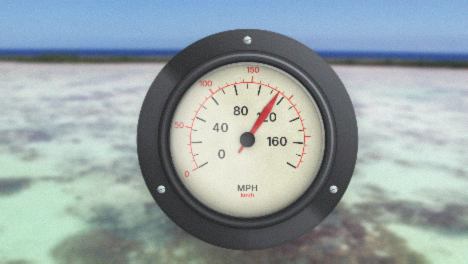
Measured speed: 115 mph
